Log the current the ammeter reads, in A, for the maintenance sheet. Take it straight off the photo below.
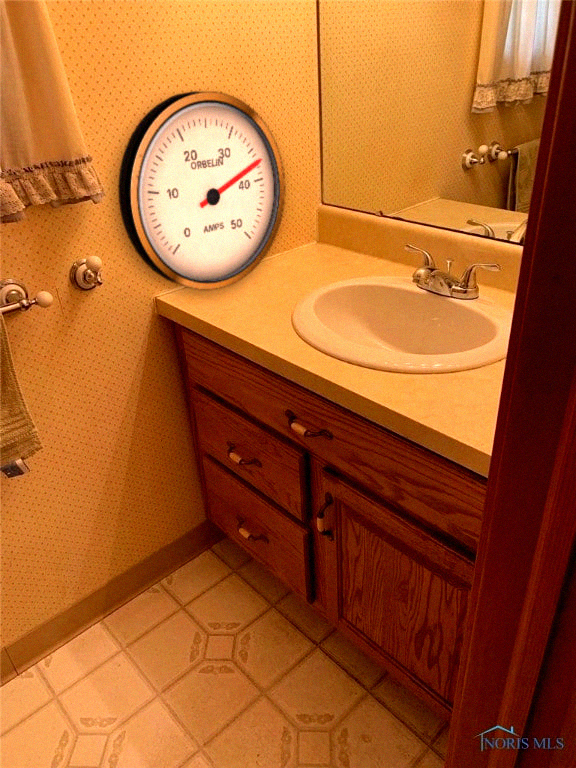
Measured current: 37 A
